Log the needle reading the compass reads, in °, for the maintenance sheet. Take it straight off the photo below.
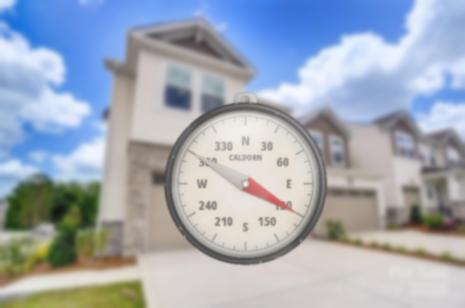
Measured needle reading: 120 °
